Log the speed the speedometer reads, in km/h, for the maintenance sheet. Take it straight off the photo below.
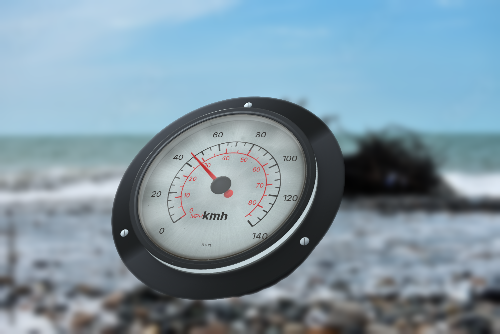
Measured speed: 45 km/h
